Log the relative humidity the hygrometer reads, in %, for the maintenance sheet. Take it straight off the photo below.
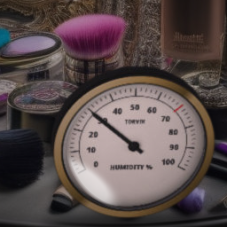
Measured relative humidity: 30 %
